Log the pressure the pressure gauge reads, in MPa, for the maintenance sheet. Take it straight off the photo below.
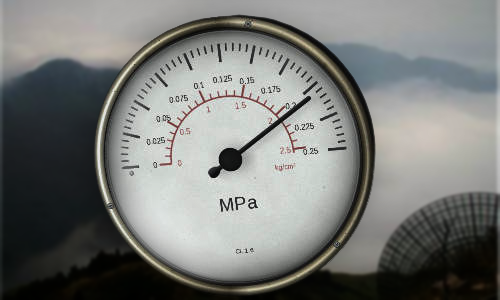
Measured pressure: 0.205 MPa
